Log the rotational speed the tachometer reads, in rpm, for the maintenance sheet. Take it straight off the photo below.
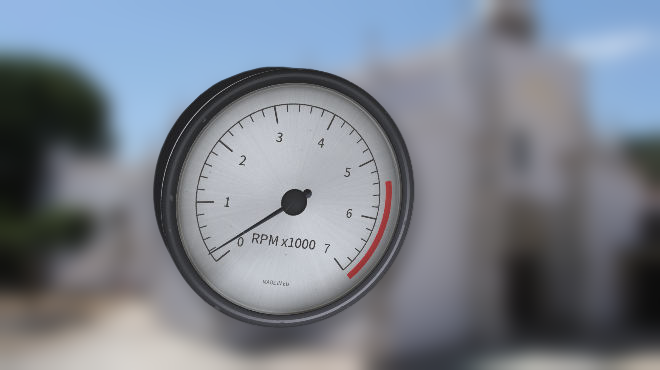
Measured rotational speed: 200 rpm
